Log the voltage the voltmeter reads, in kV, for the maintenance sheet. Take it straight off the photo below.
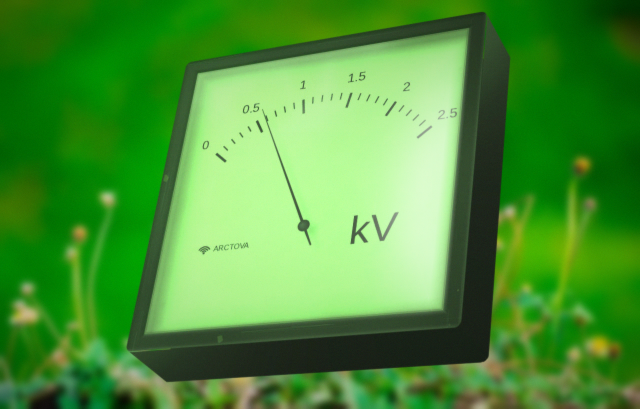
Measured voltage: 0.6 kV
